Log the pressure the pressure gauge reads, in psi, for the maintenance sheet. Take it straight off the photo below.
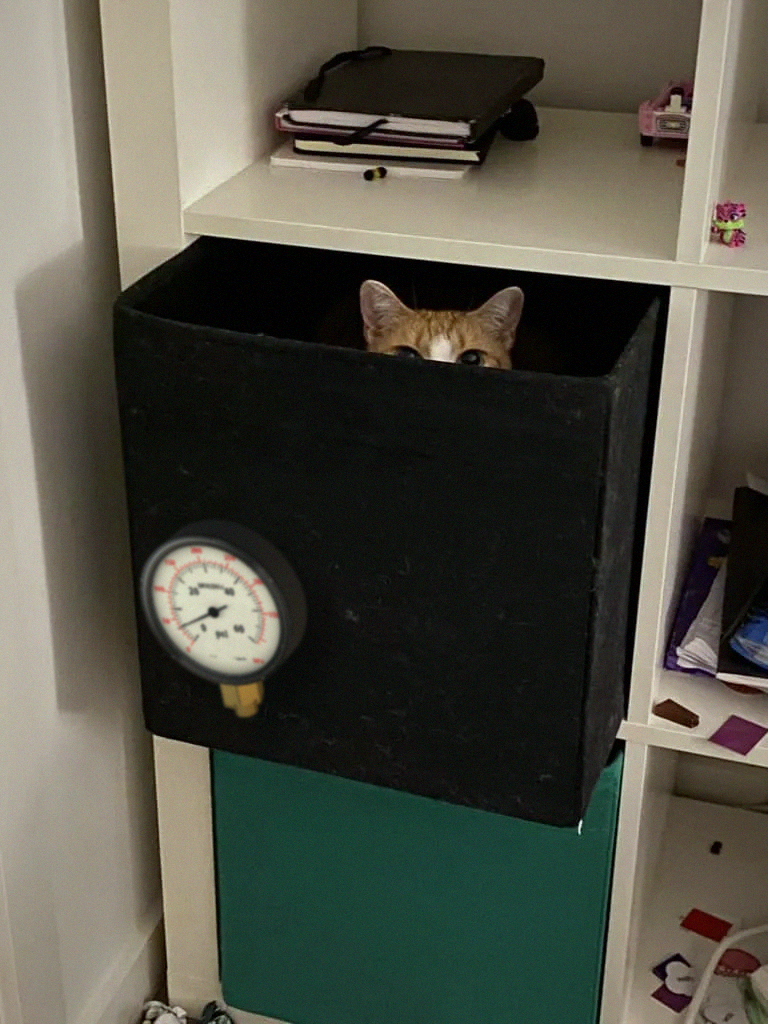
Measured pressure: 5 psi
